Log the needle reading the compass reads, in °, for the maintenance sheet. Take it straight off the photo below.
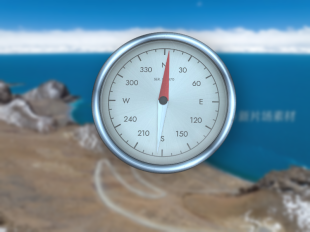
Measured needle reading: 5 °
